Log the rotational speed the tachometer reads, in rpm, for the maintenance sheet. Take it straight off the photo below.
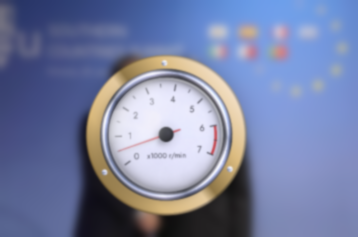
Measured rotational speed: 500 rpm
